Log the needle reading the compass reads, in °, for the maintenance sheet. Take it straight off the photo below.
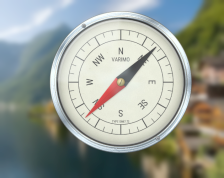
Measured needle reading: 225 °
